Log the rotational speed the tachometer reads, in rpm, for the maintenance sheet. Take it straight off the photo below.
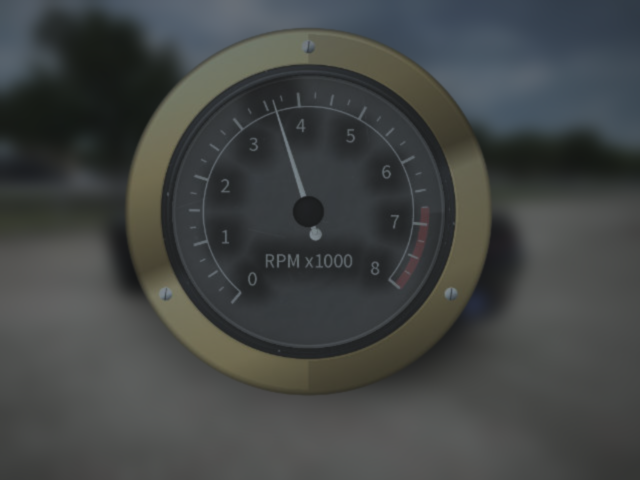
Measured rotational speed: 3625 rpm
